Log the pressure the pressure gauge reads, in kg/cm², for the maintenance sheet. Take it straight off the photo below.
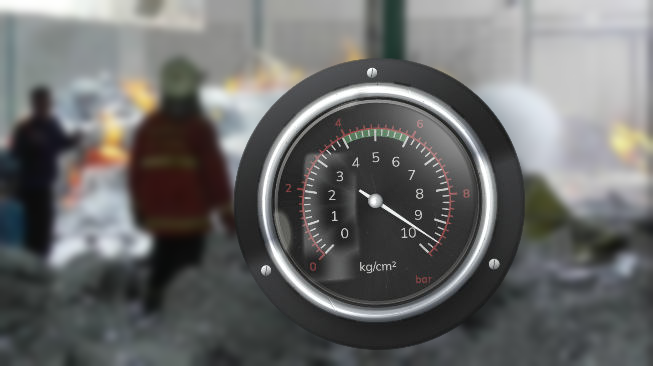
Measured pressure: 9.6 kg/cm²
